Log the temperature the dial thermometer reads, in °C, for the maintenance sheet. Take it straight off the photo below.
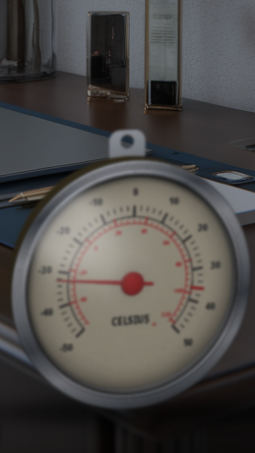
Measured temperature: -32 °C
